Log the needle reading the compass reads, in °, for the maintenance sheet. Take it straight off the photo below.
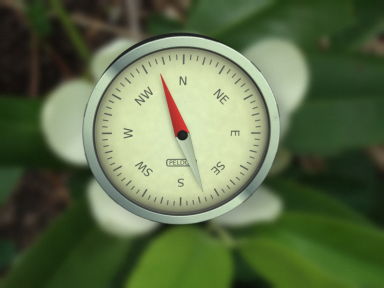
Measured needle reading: 340 °
